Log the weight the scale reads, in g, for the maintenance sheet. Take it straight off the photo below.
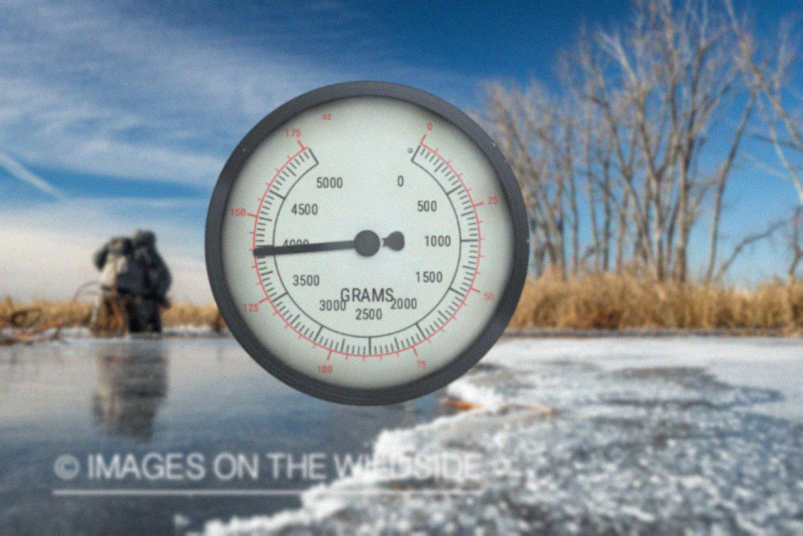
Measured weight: 3950 g
